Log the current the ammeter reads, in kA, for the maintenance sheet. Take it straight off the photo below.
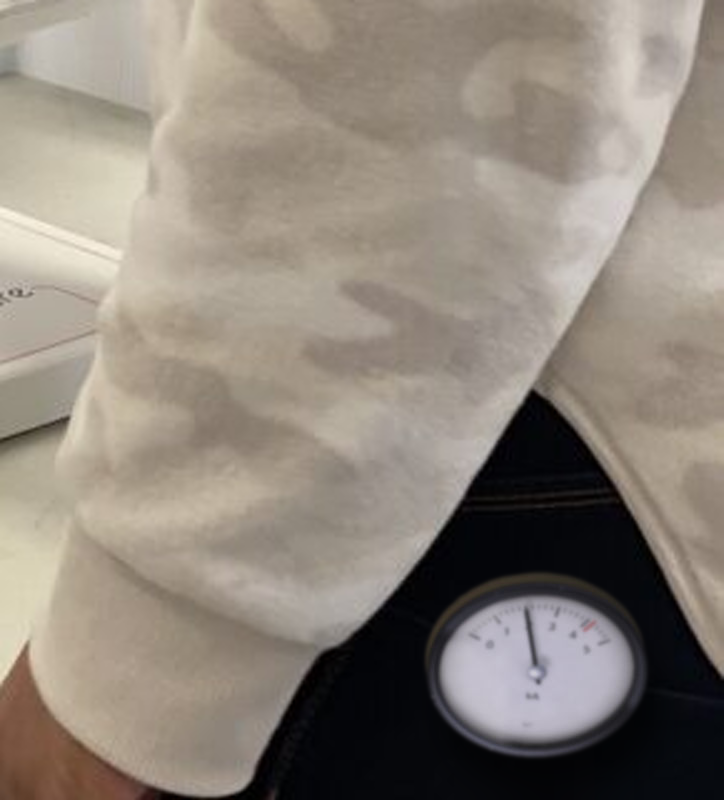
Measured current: 2 kA
